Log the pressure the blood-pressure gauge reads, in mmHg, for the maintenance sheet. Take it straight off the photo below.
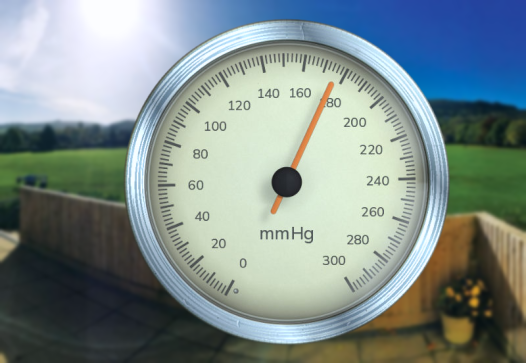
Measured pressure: 176 mmHg
